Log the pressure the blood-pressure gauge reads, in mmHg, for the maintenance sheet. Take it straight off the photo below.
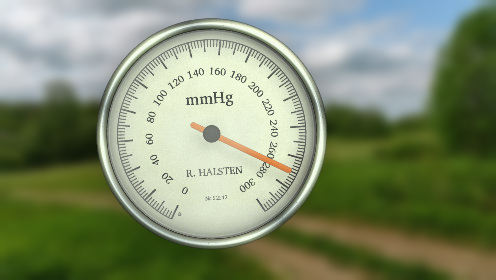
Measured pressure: 270 mmHg
